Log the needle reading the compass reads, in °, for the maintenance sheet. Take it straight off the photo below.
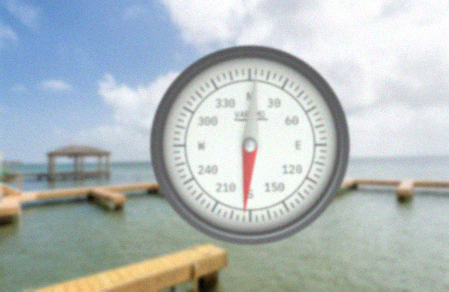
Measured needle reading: 185 °
